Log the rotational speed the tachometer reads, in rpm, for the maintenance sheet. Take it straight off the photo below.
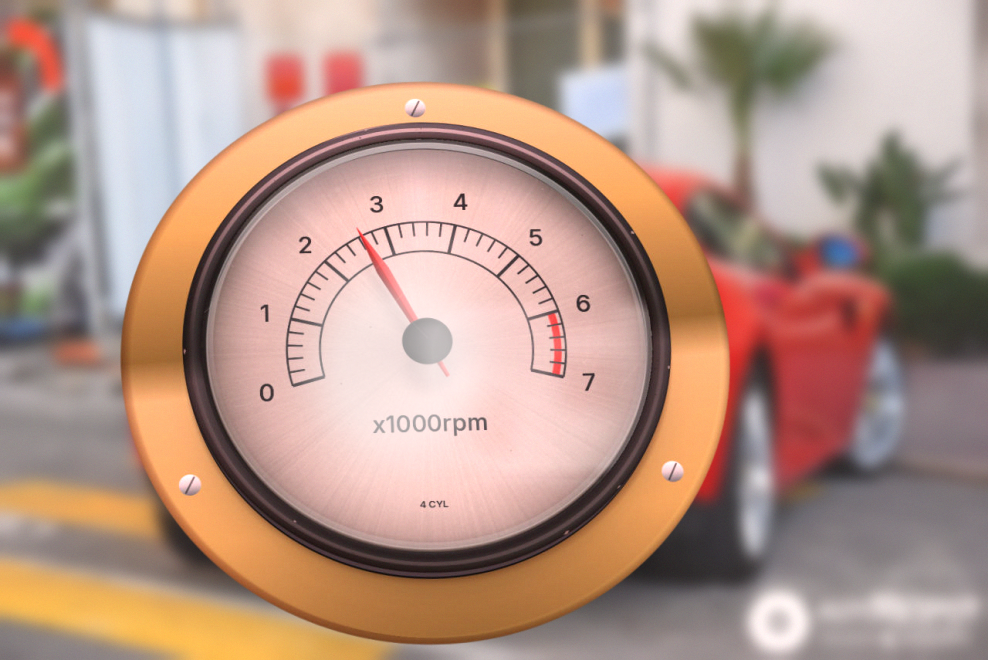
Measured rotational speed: 2600 rpm
